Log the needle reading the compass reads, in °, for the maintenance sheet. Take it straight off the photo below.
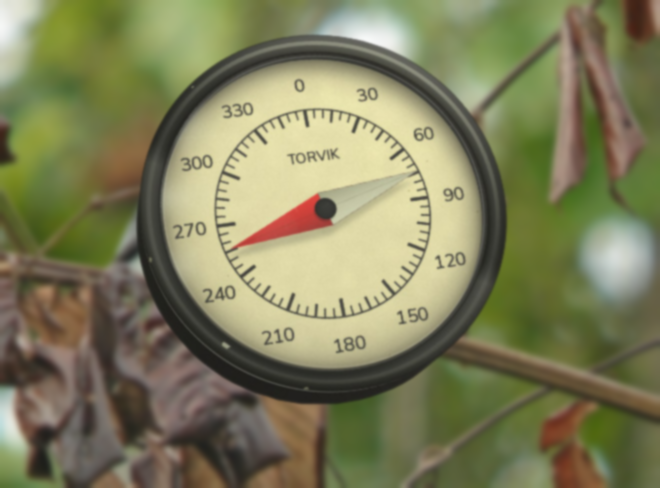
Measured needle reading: 255 °
